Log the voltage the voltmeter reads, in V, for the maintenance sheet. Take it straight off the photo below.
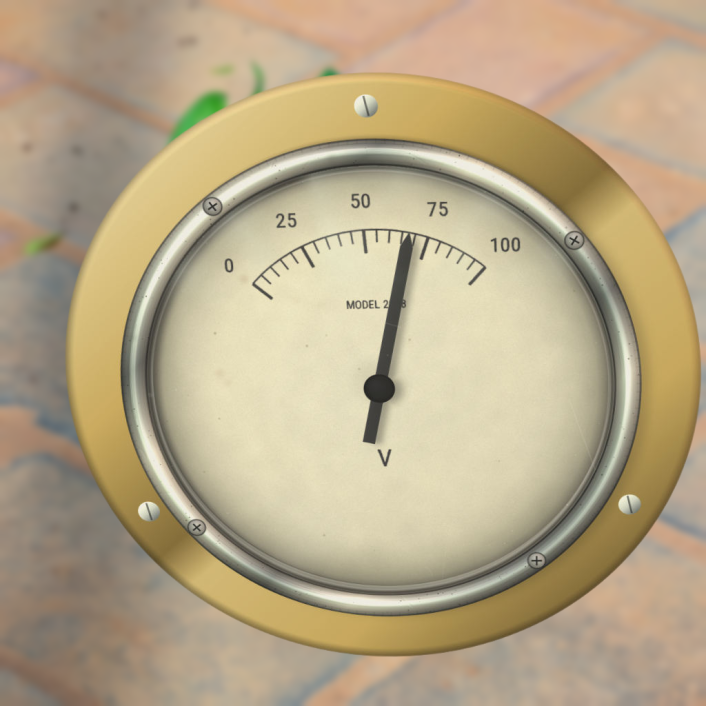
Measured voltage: 67.5 V
